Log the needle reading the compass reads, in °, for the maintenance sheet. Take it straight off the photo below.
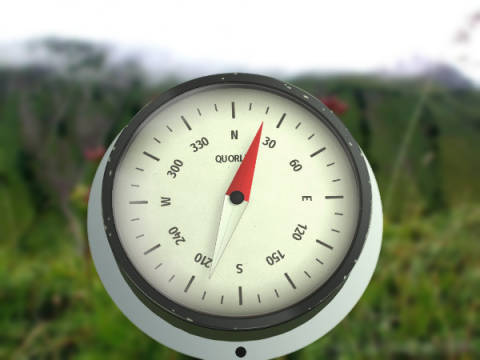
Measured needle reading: 20 °
